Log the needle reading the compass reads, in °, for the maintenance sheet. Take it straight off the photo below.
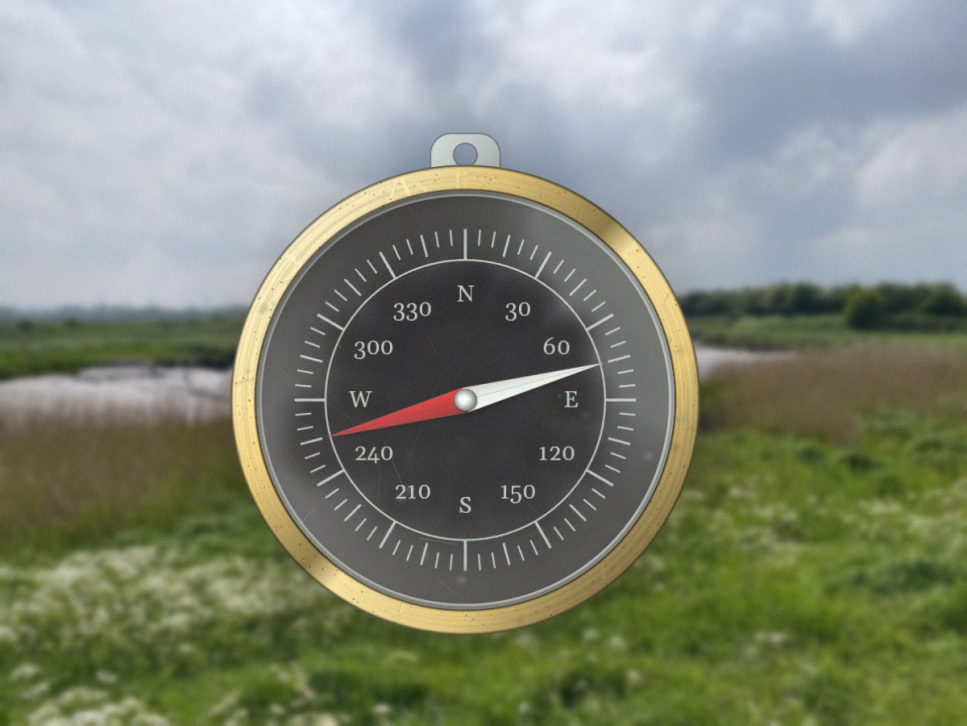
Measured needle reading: 255 °
